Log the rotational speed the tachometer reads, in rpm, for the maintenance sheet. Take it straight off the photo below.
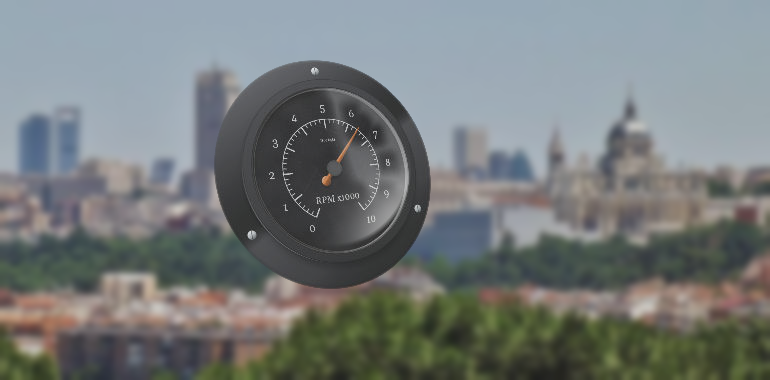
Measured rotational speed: 6400 rpm
